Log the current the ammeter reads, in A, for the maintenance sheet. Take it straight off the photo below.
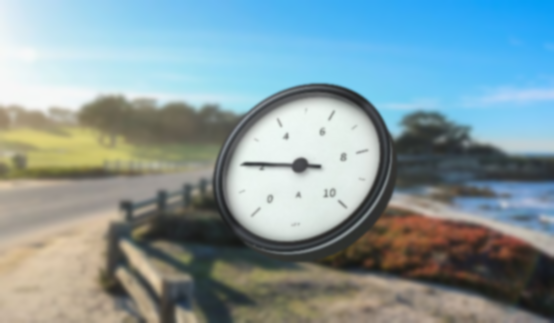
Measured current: 2 A
